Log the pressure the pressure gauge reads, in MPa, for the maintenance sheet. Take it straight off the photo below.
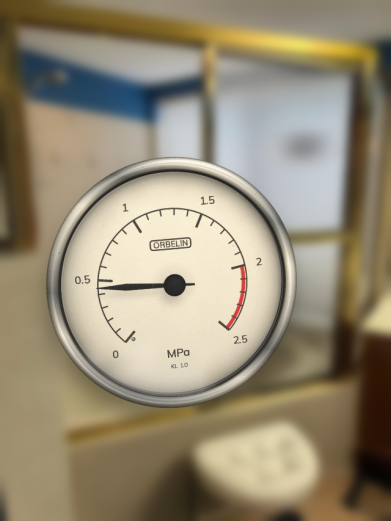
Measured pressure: 0.45 MPa
